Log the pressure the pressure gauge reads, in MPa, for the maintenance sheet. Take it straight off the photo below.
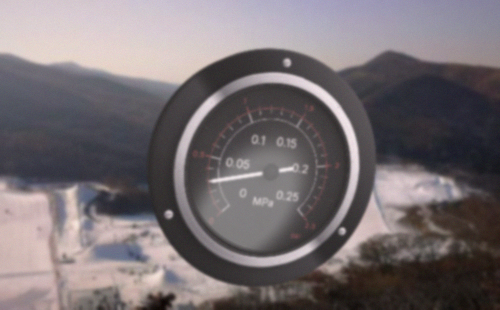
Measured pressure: 0.03 MPa
